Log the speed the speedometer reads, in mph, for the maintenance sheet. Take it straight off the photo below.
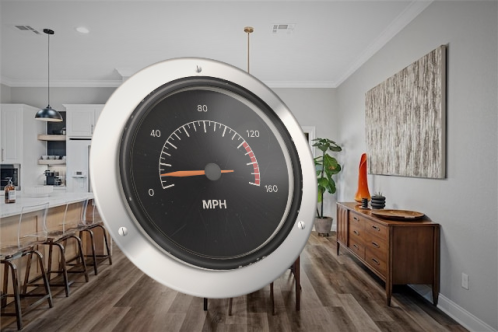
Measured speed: 10 mph
